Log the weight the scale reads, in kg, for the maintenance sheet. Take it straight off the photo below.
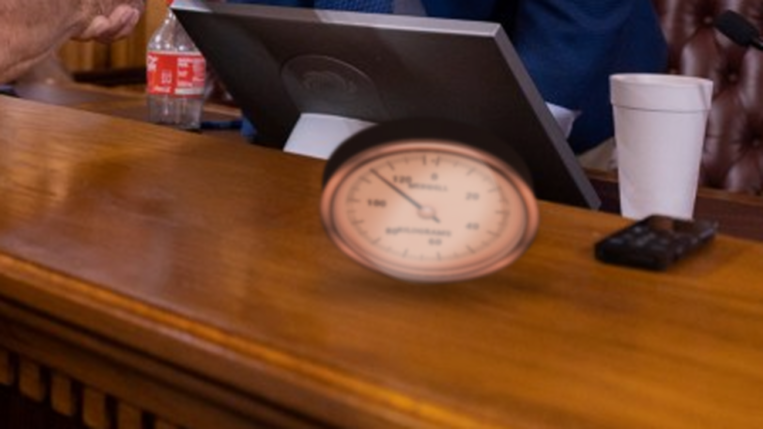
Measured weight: 115 kg
